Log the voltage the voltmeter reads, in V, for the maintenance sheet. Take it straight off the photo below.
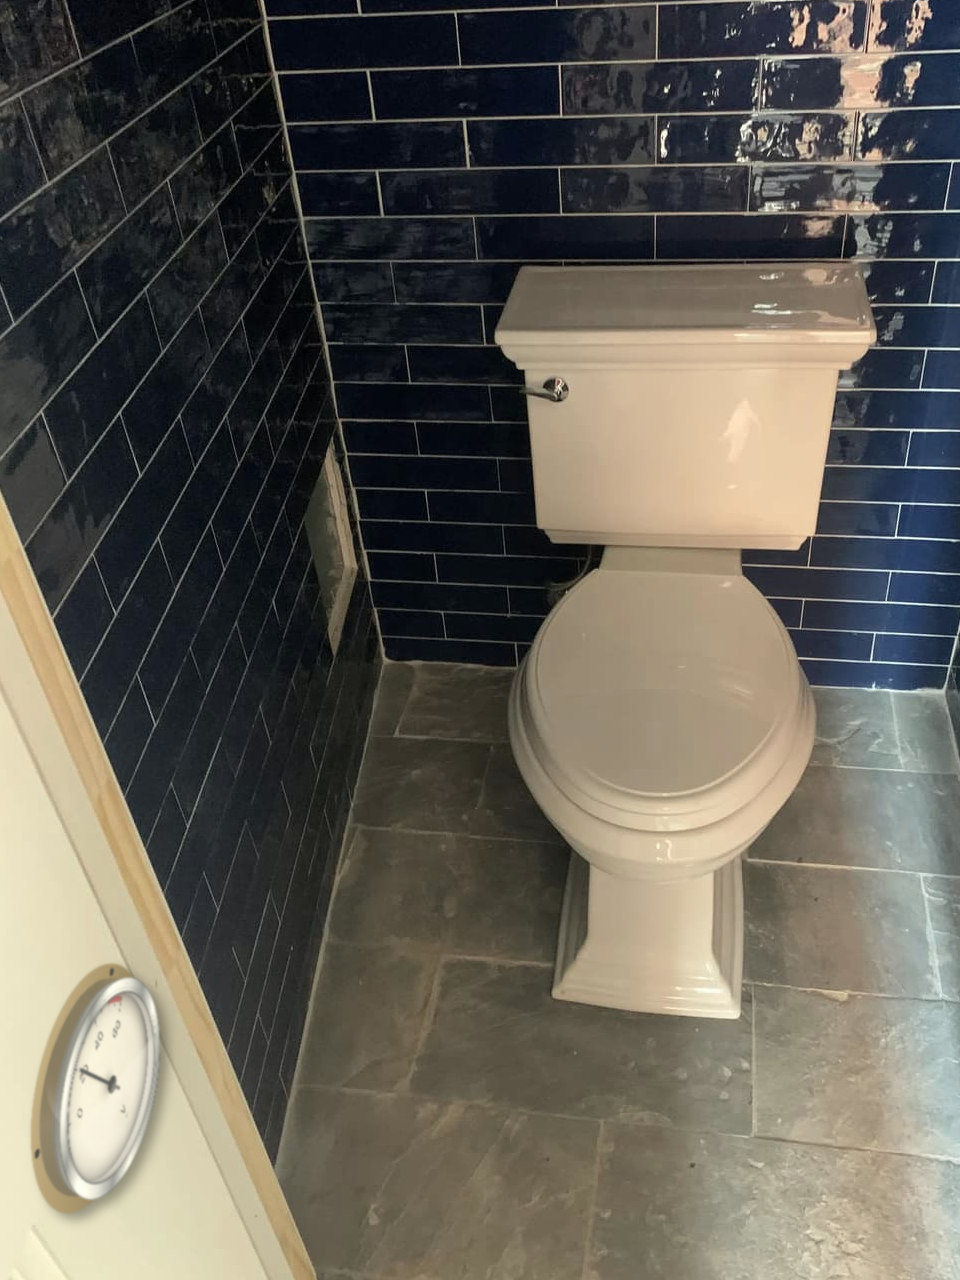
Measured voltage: 20 V
